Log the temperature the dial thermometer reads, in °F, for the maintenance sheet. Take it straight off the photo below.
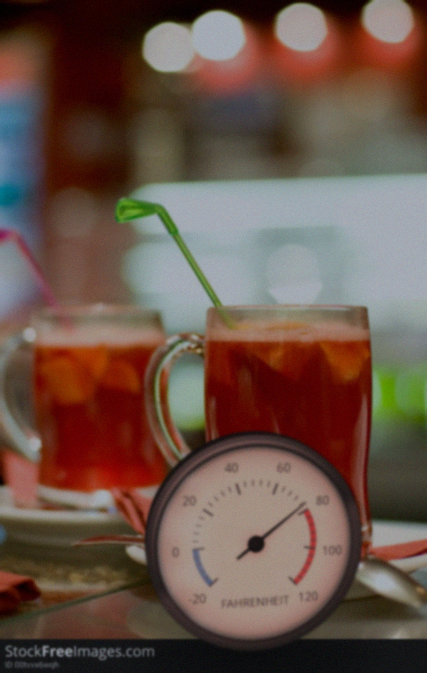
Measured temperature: 76 °F
